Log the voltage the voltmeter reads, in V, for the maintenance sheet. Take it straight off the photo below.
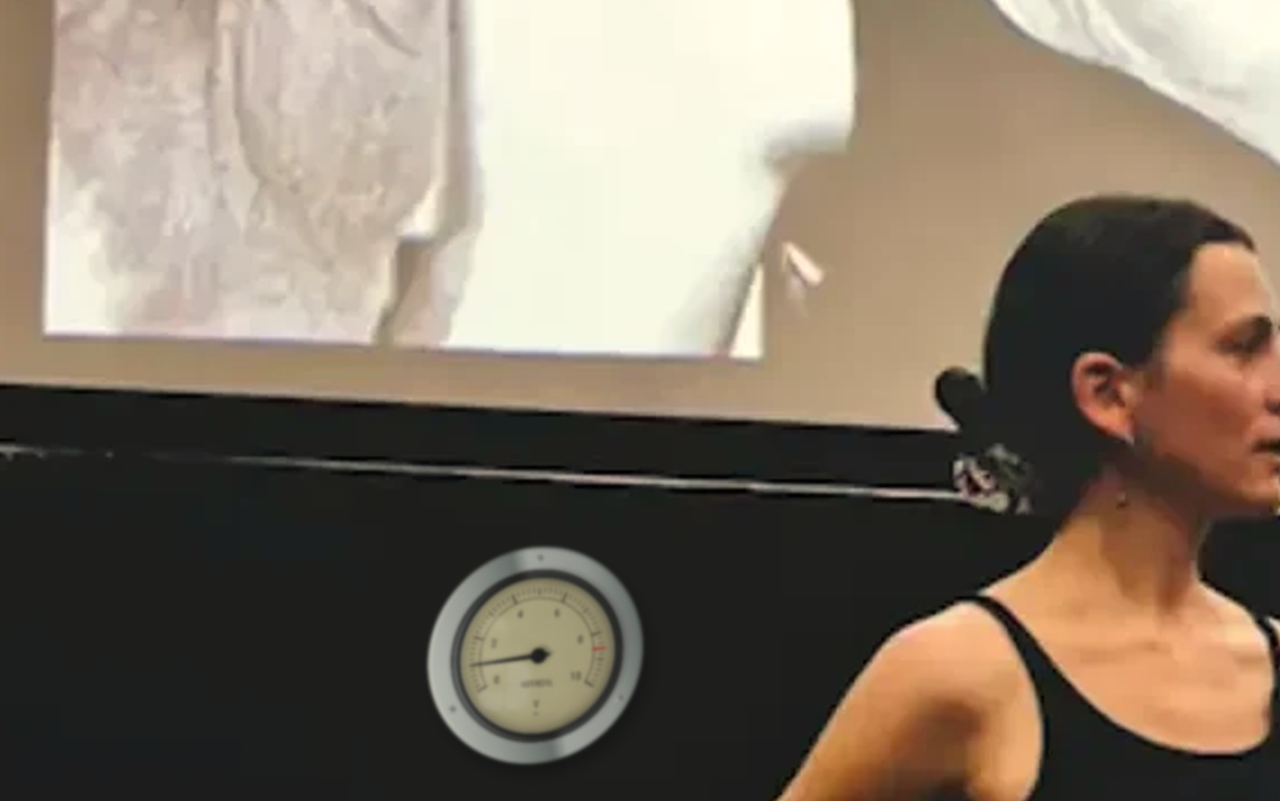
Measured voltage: 1 V
